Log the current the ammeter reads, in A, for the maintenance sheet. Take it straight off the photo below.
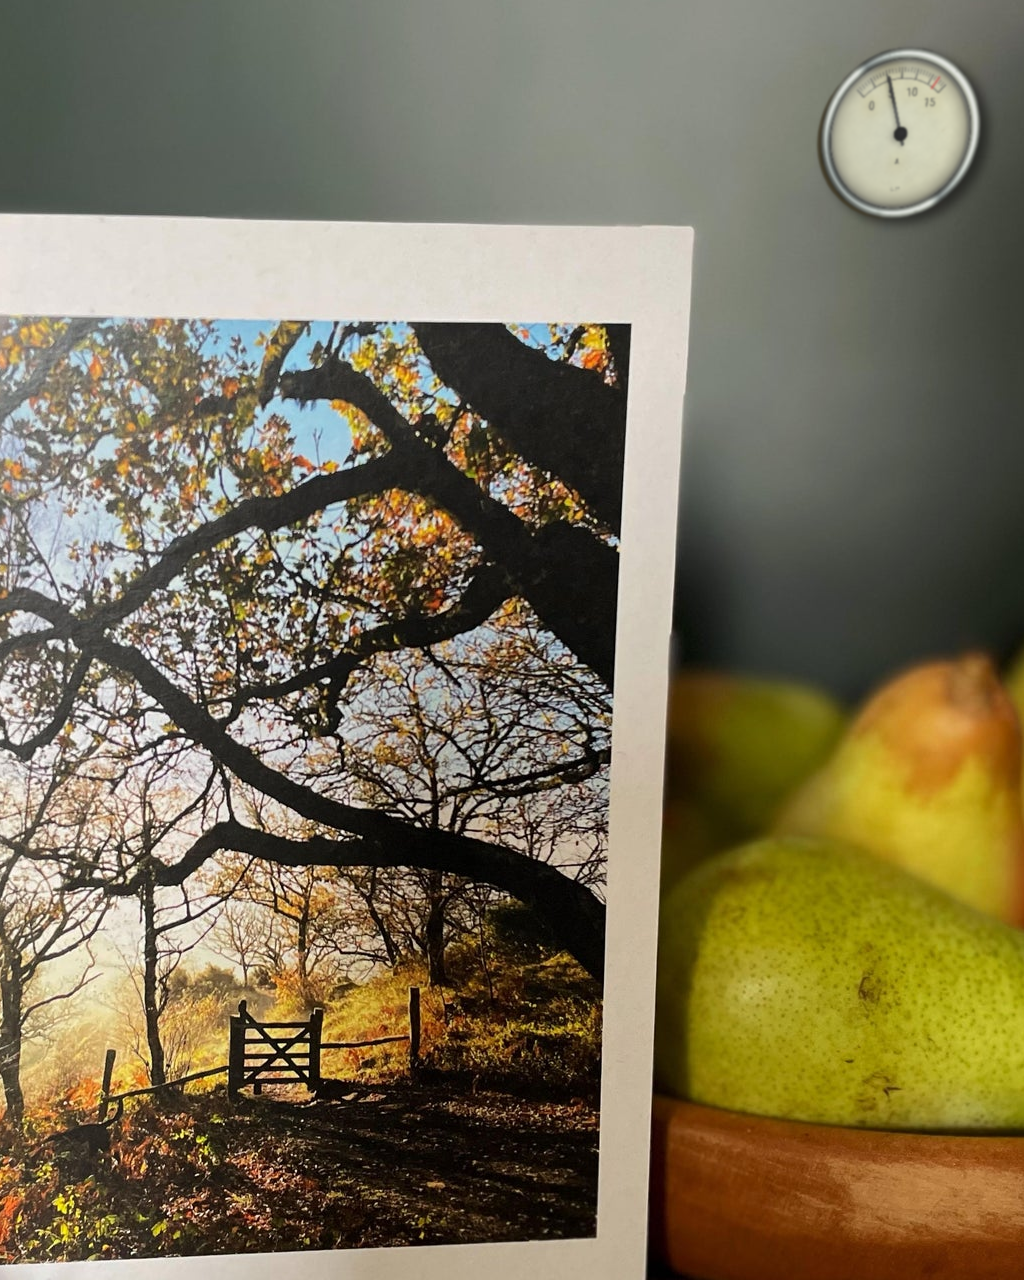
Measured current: 5 A
